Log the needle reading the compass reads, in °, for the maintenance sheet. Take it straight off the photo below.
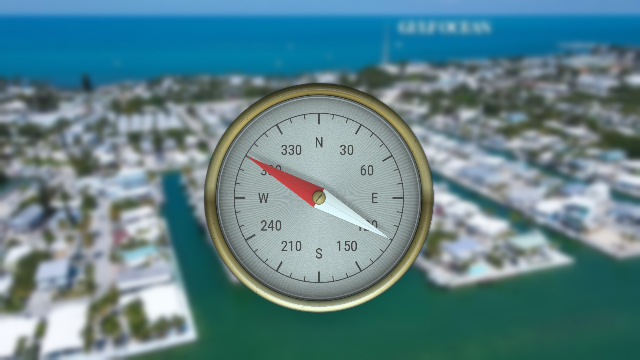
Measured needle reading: 300 °
